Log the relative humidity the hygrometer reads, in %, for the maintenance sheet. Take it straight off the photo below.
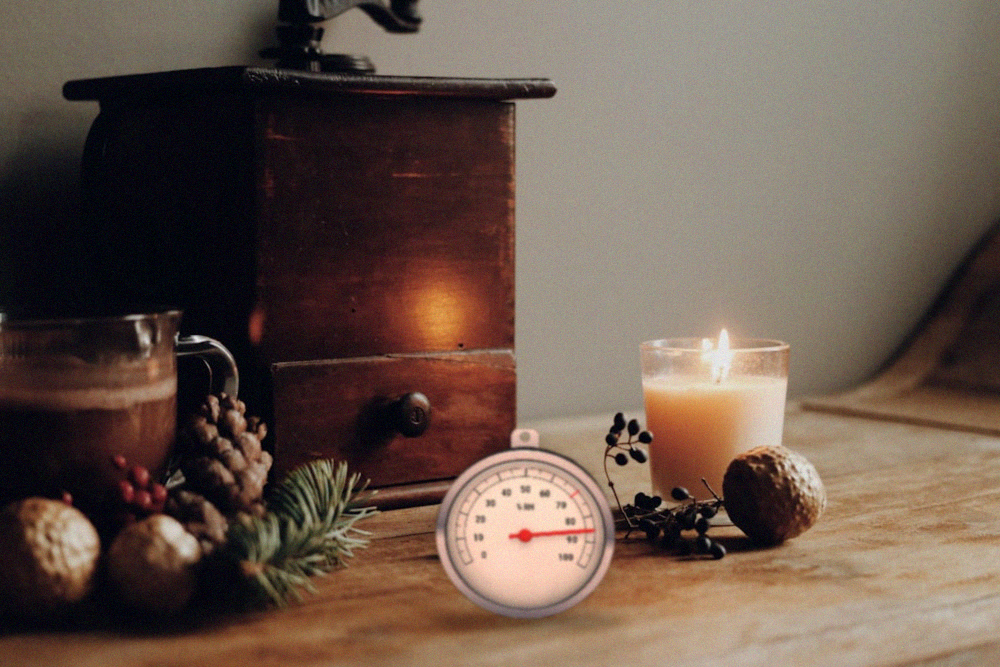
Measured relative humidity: 85 %
